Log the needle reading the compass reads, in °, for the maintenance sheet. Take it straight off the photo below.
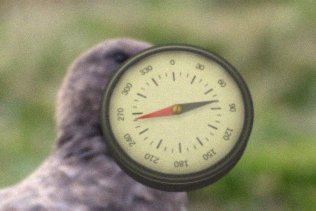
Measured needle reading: 260 °
